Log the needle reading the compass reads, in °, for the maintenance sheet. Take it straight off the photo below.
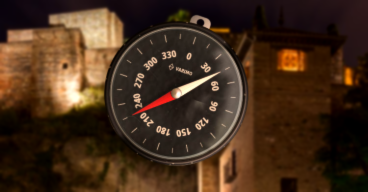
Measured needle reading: 225 °
